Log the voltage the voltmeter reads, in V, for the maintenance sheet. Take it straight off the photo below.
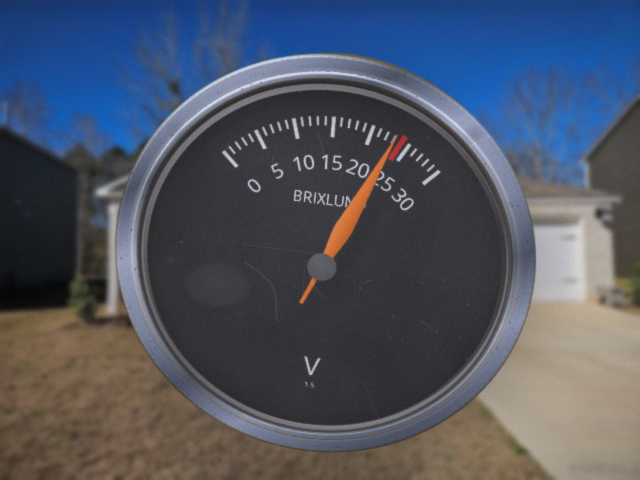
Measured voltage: 23 V
